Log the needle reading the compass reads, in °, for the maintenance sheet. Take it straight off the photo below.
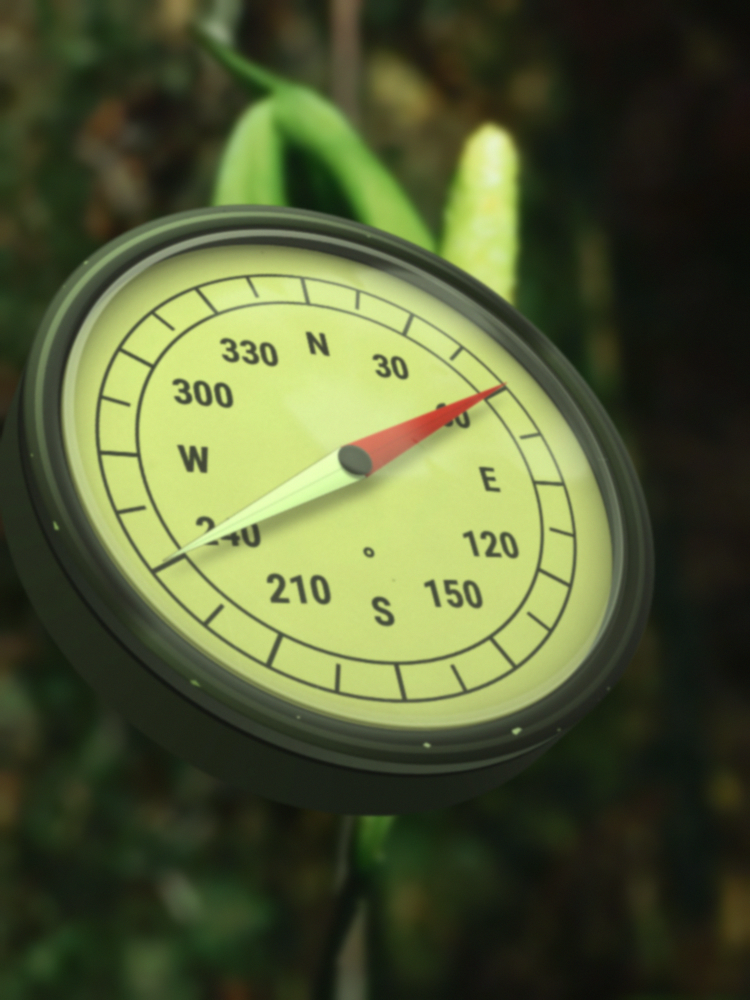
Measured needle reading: 60 °
